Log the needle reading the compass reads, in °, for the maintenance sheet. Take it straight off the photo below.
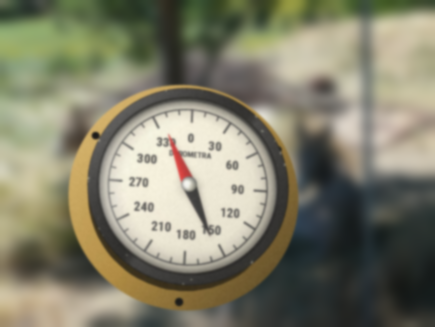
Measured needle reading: 335 °
